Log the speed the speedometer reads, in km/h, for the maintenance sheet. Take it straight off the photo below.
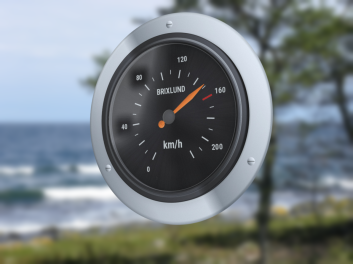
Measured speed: 150 km/h
